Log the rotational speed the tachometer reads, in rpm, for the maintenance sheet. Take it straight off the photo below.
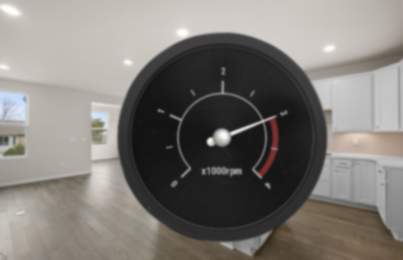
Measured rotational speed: 3000 rpm
